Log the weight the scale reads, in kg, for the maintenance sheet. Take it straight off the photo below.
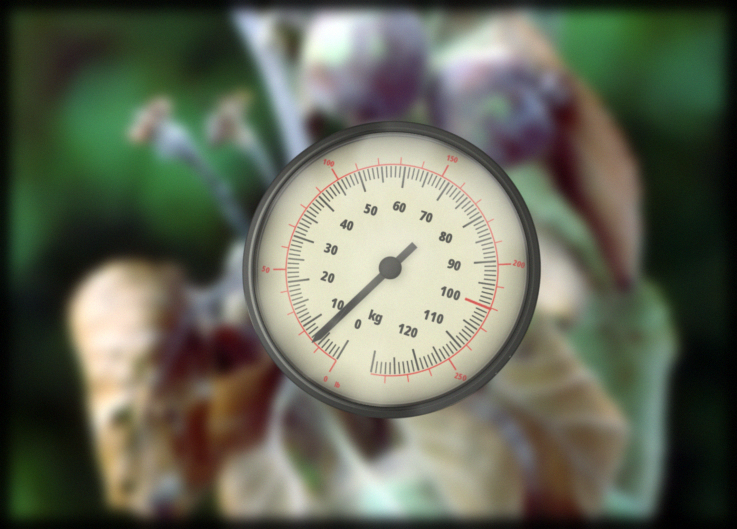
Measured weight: 6 kg
